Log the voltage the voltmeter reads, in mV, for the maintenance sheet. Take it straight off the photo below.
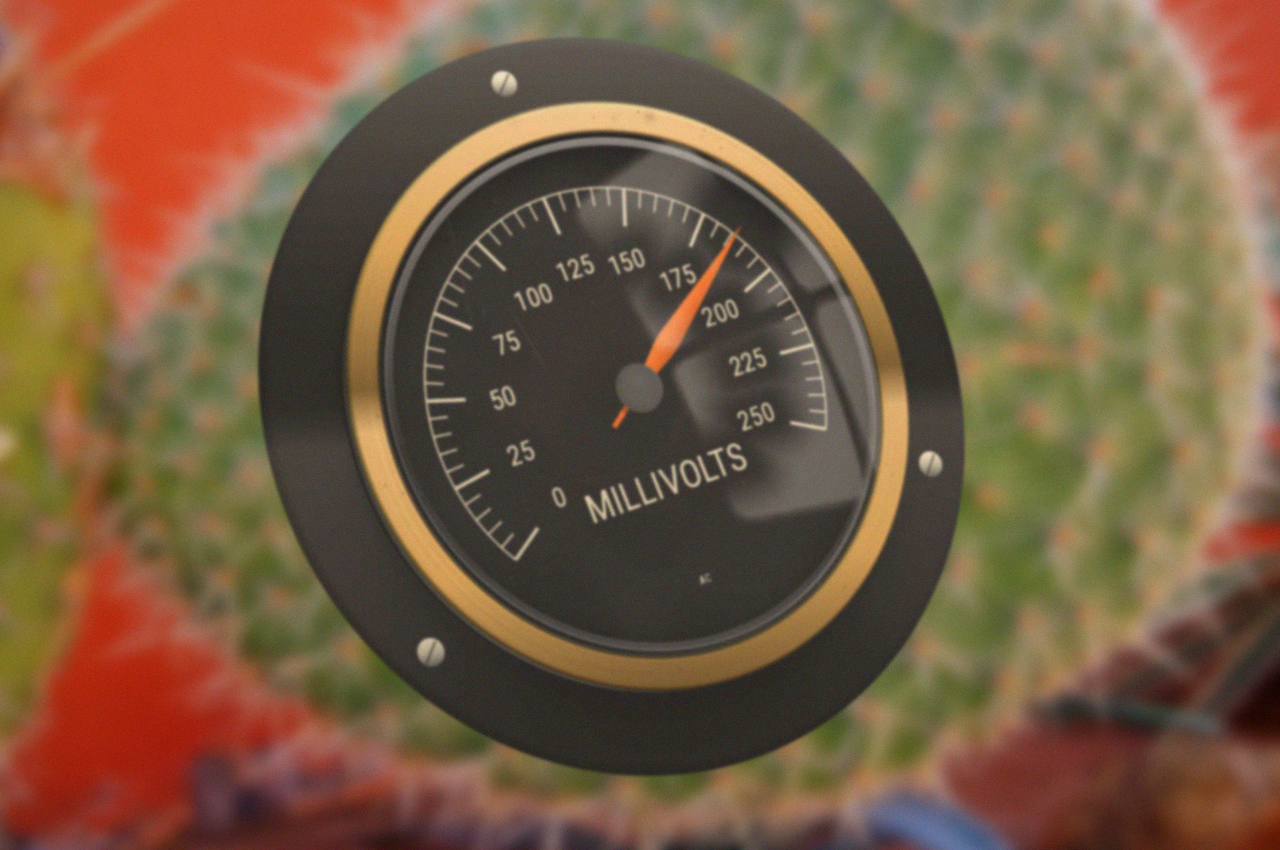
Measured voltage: 185 mV
